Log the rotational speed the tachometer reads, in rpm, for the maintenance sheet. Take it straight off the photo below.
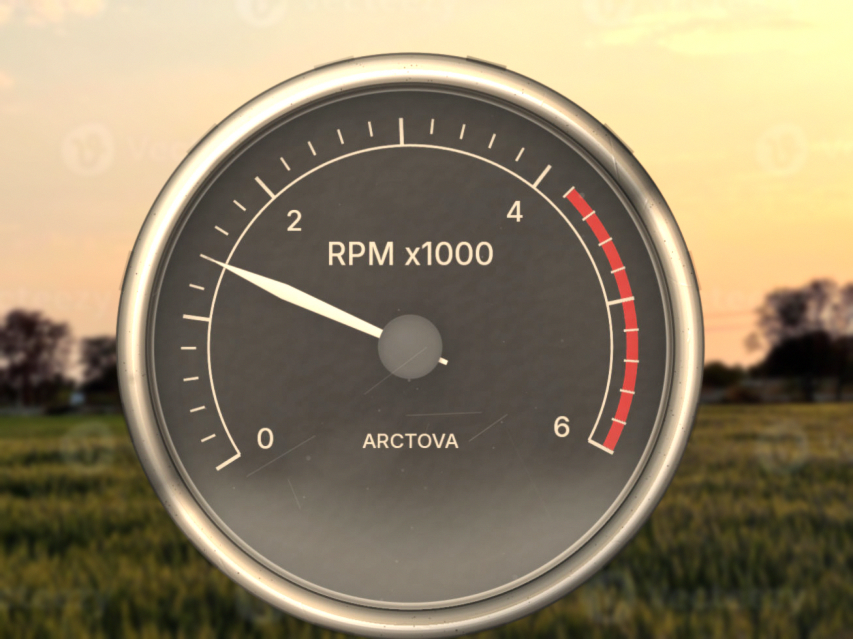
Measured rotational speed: 1400 rpm
